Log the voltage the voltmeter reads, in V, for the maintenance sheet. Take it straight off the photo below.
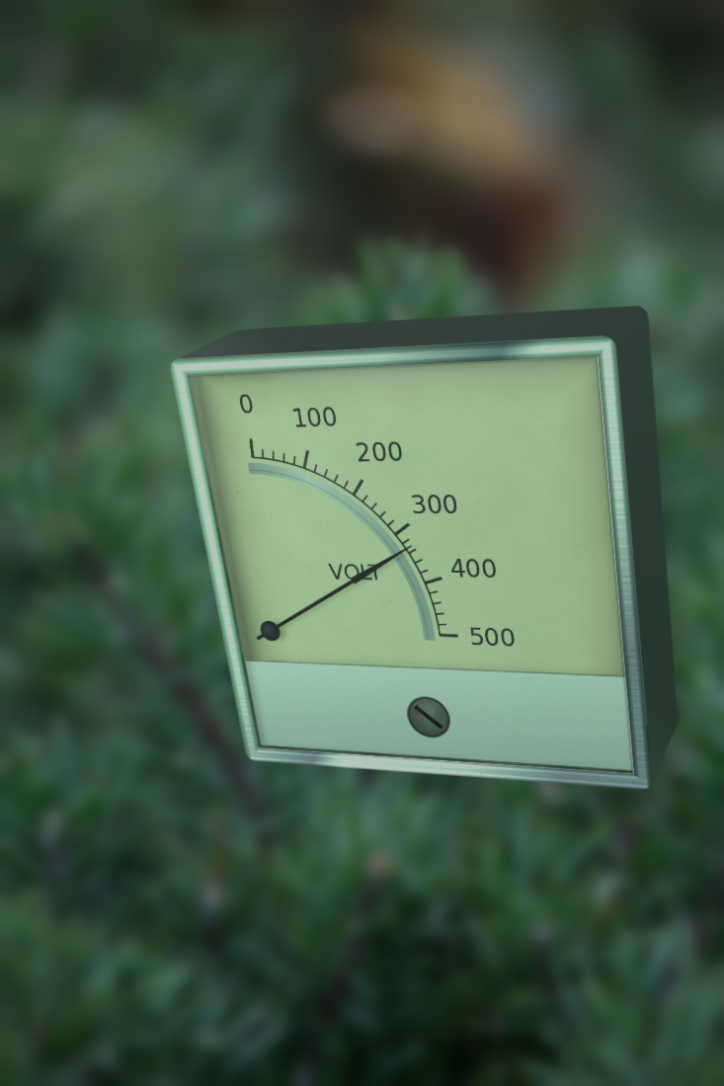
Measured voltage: 330 V
